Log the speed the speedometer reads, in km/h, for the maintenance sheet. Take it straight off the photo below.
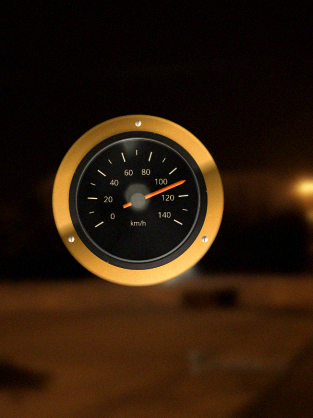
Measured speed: 110 km/h
